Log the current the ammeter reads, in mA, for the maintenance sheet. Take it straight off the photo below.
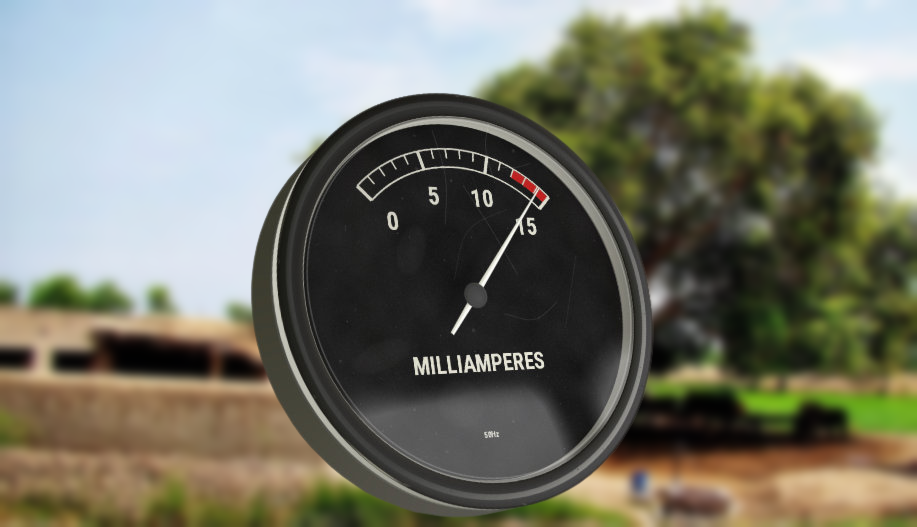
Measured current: 14 mA
